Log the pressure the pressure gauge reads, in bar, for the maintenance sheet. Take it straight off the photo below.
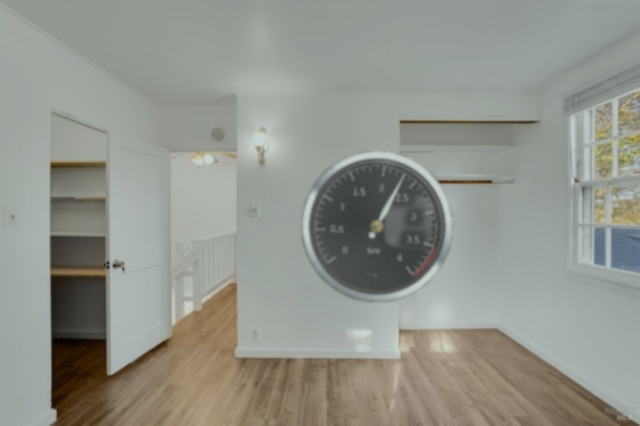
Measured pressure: 2.3 bar
